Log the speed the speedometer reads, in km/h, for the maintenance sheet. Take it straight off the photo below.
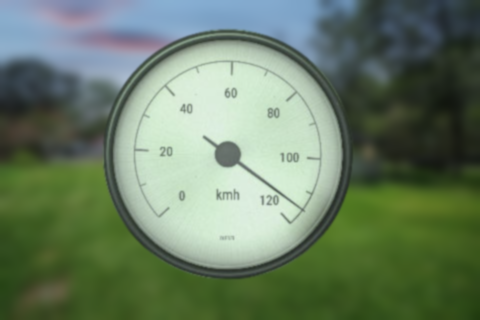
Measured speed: 115 km/h
